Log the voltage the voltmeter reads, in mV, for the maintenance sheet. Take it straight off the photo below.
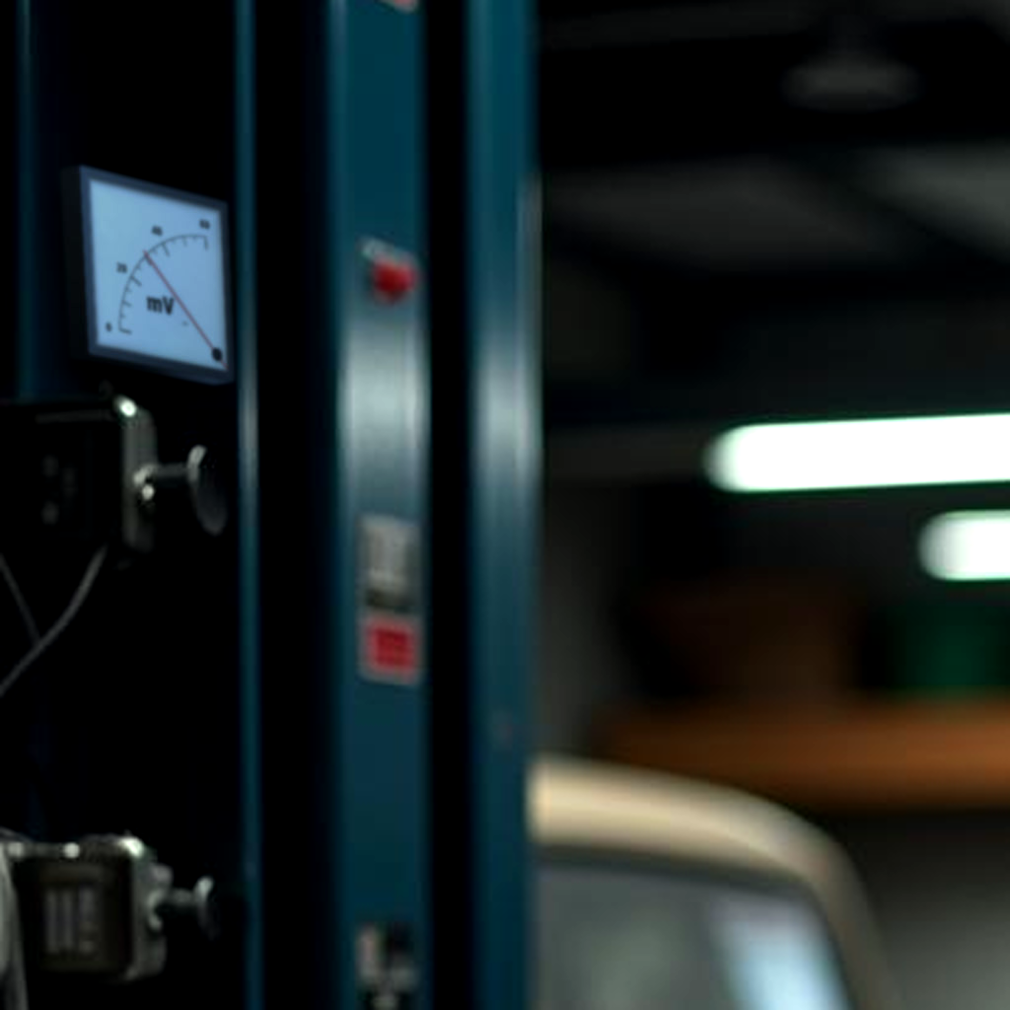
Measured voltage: 30 mV
